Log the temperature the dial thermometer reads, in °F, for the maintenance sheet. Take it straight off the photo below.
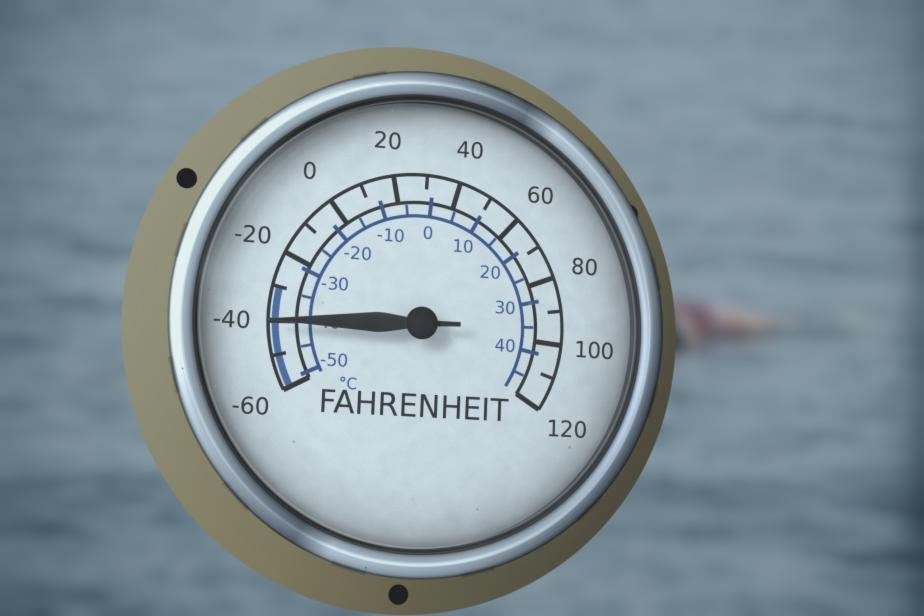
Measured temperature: -40 °F
